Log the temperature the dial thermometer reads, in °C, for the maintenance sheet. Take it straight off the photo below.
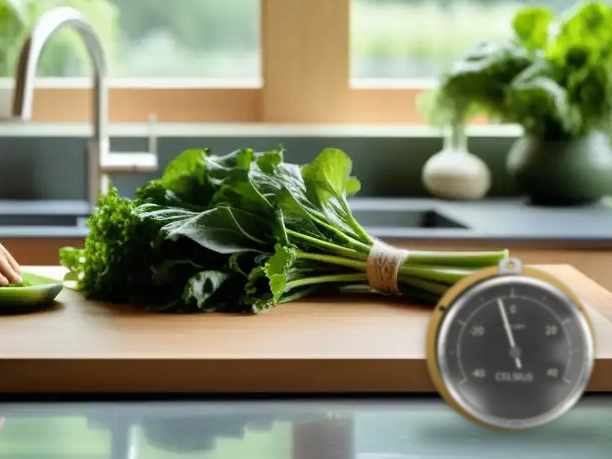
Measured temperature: -5 °C
